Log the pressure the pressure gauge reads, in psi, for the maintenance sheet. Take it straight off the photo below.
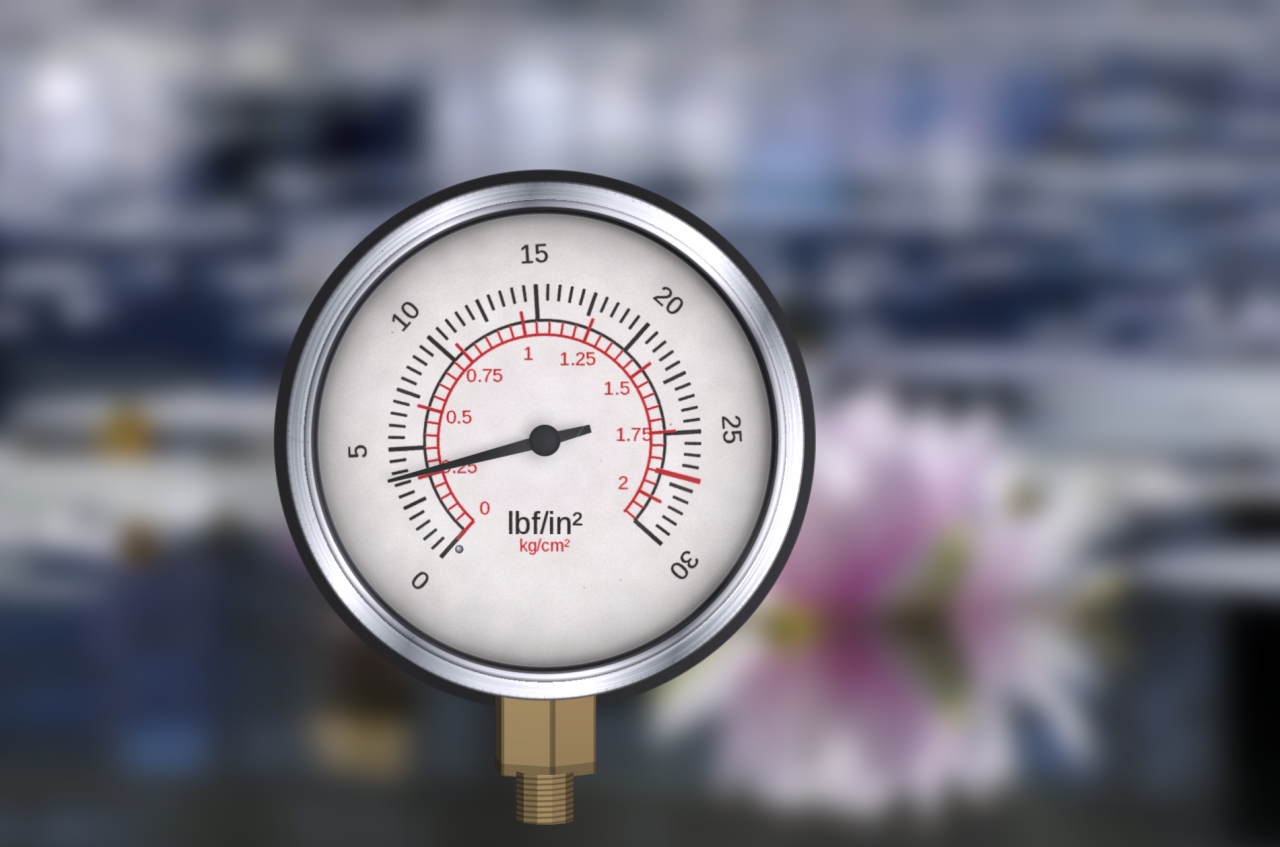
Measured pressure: 3.75 psi
